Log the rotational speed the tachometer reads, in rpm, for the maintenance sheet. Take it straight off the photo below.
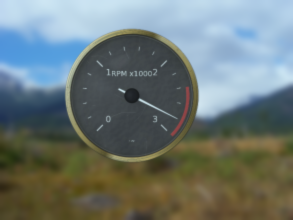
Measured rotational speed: 2800 rpm
